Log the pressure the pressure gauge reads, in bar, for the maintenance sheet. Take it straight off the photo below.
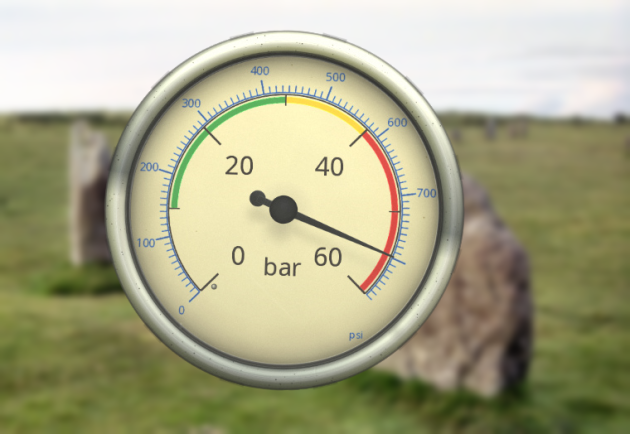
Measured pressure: 55 bar
